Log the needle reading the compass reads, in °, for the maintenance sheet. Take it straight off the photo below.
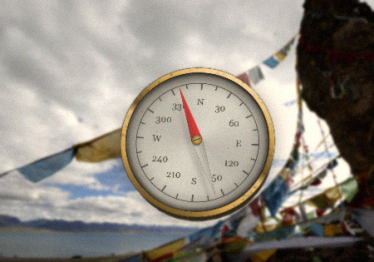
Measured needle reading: 337.5 °
